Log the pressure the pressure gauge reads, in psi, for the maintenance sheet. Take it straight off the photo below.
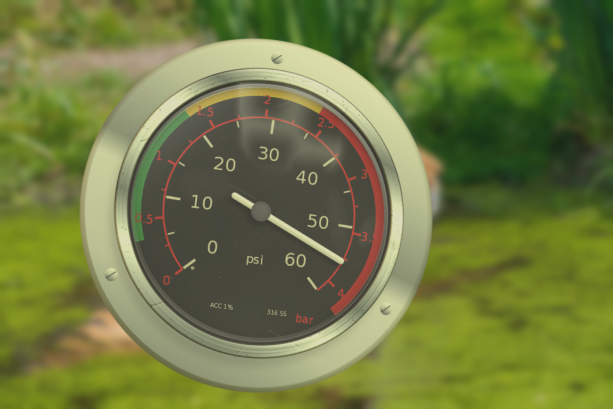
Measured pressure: 55 psi
